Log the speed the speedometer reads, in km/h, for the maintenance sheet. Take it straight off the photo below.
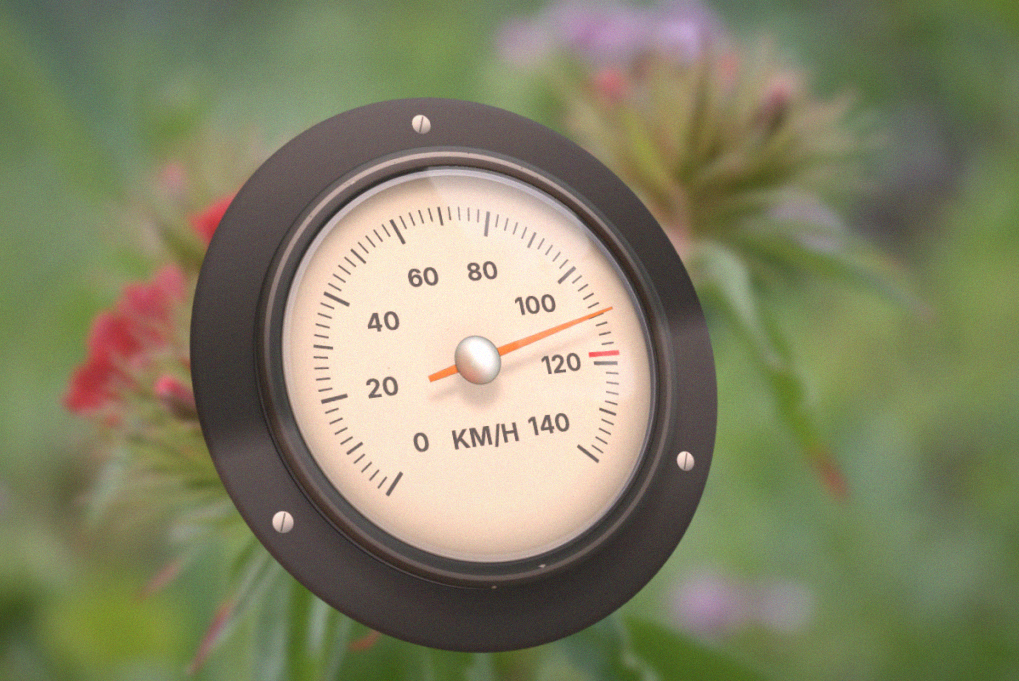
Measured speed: 110 km/h
